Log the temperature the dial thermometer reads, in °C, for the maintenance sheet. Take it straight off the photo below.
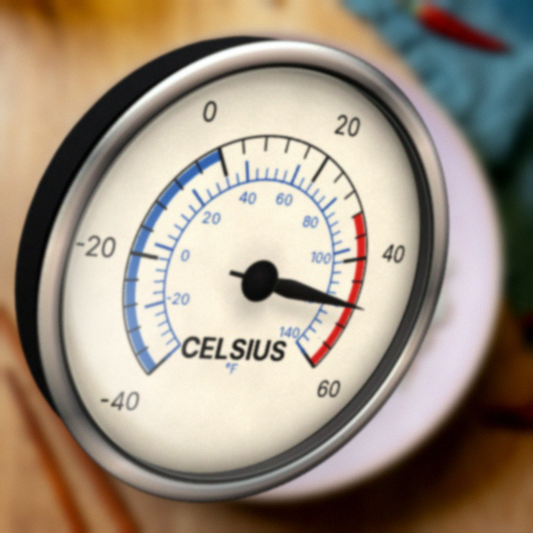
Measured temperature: 48 °C
